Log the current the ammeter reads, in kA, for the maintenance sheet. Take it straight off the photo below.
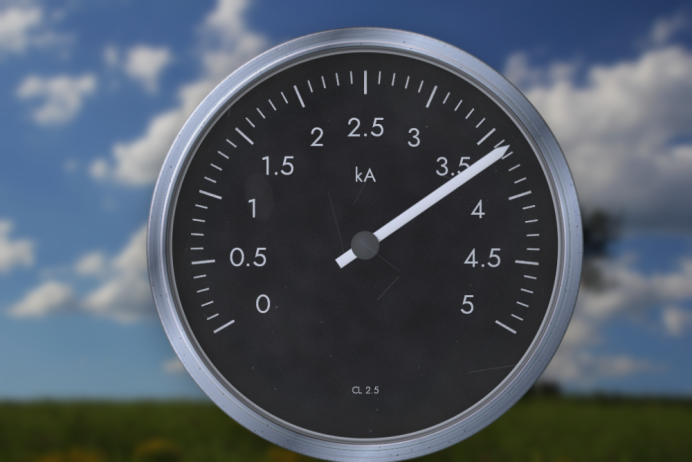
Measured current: 3.65 kA
